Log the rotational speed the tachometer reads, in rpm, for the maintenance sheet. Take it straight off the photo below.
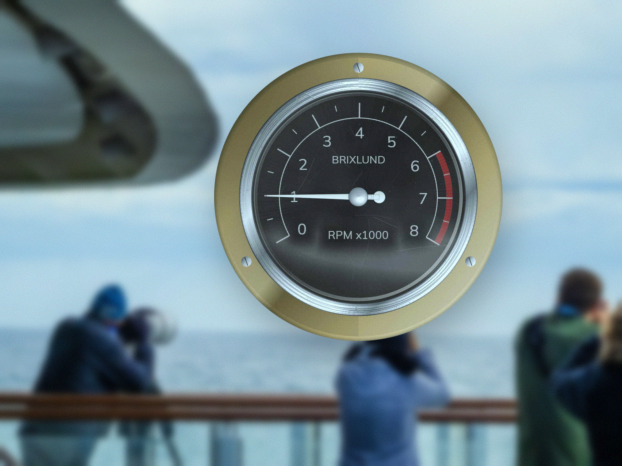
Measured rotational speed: 1000 rpm
